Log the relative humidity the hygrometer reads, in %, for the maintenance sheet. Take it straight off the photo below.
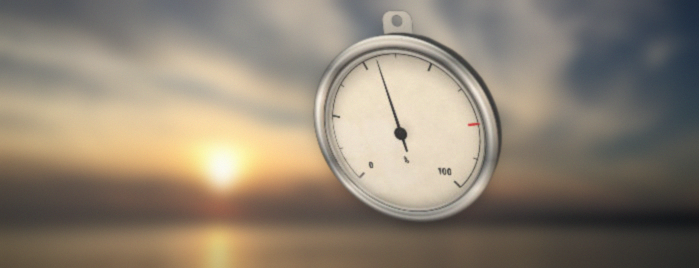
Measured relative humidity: 45 %
